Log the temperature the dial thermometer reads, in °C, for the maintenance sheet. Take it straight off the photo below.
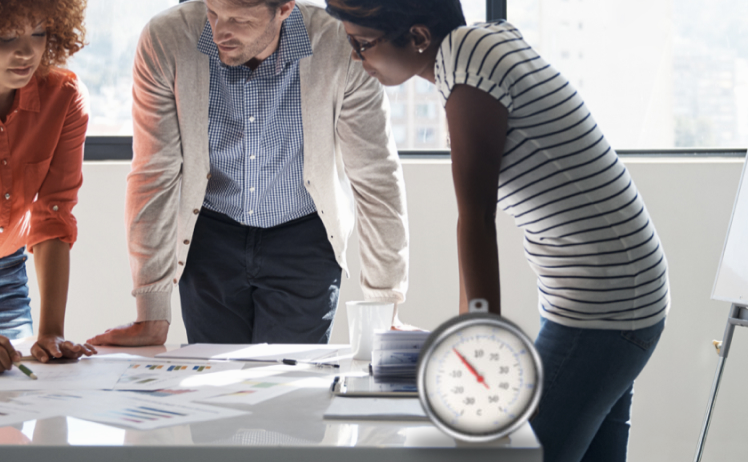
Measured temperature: 0 °C
